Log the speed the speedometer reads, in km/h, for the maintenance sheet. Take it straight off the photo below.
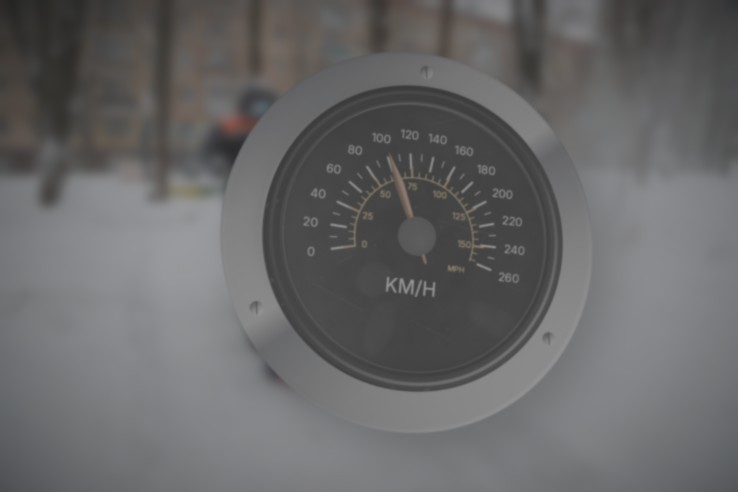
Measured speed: 100 km/h
